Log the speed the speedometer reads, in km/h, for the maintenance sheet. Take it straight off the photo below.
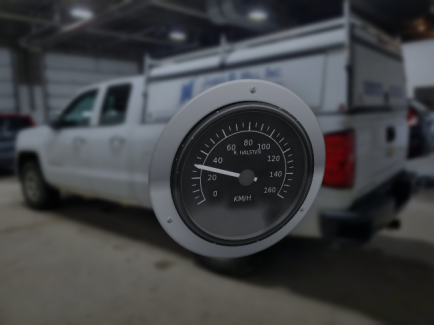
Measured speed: 30 km/h
